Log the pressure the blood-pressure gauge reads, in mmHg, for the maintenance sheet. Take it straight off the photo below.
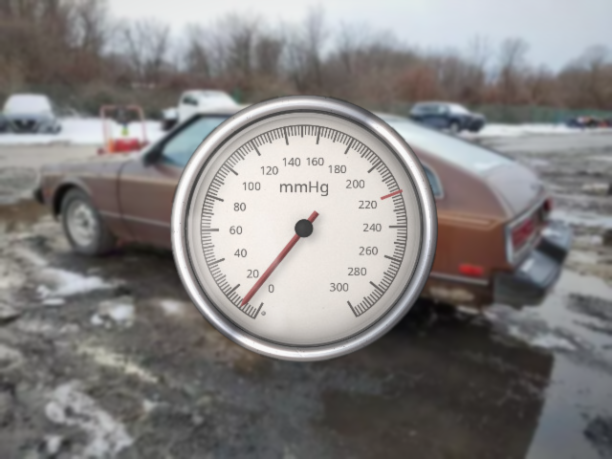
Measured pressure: 10 mmHg
